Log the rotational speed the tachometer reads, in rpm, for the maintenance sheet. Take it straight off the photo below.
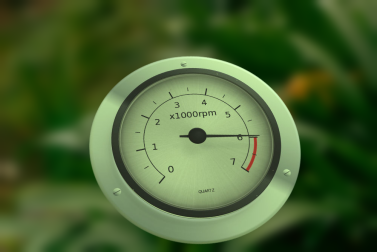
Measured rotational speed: 6000 rpm
